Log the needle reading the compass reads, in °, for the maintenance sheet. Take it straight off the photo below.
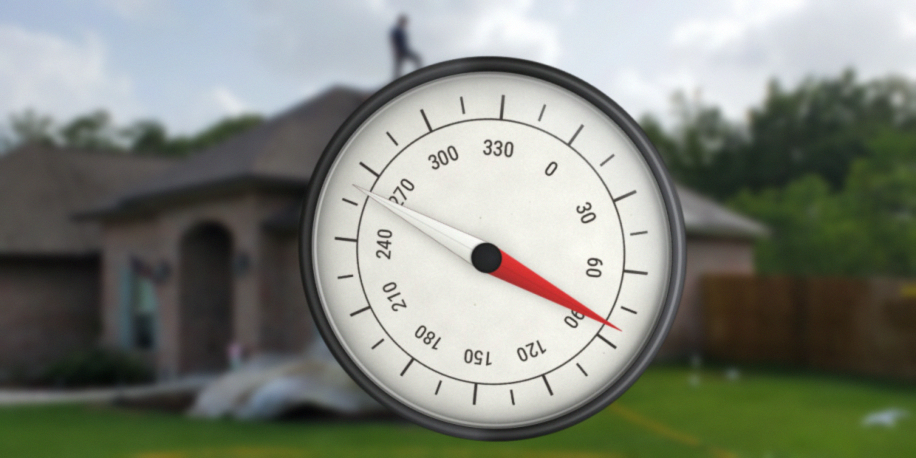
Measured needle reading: 82.5 °
